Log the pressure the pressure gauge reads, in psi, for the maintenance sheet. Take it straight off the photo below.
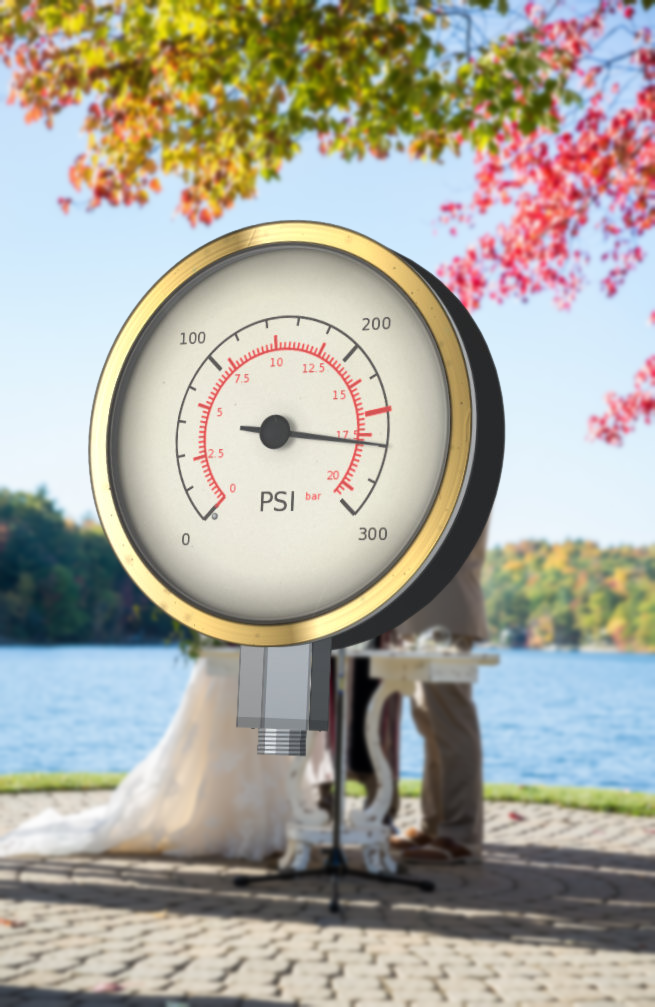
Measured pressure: 260 psi
